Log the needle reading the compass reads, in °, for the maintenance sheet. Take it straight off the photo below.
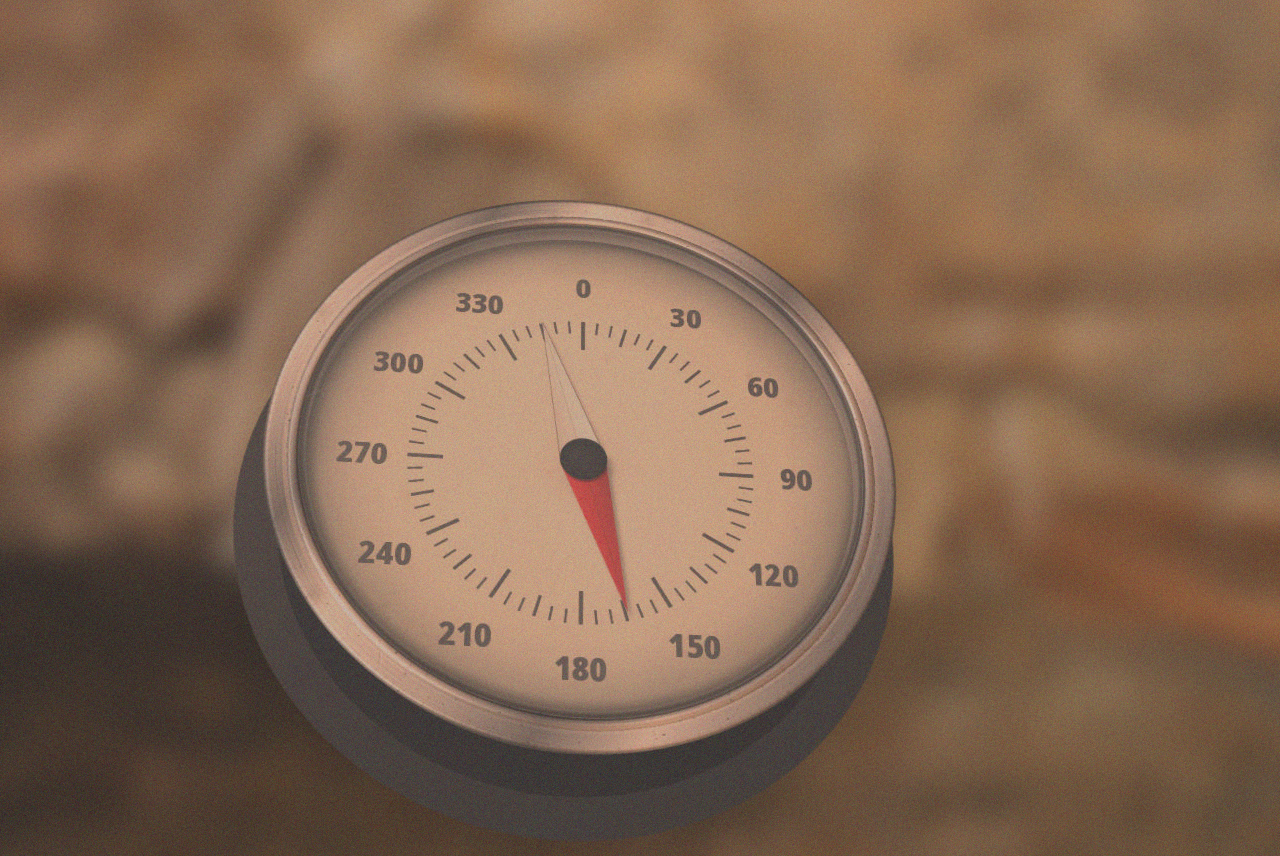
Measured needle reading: 165 °
